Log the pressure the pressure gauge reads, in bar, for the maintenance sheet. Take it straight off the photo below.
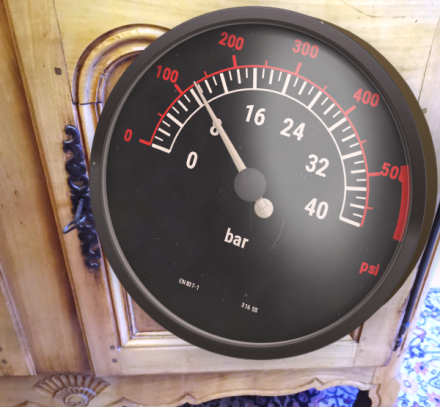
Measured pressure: 9 bar
